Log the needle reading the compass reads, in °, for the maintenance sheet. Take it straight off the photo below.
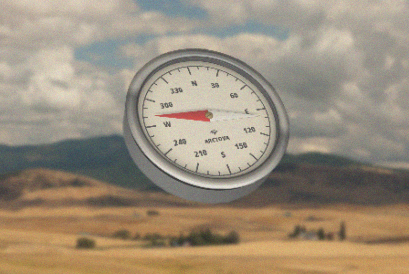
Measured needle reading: 280 °
